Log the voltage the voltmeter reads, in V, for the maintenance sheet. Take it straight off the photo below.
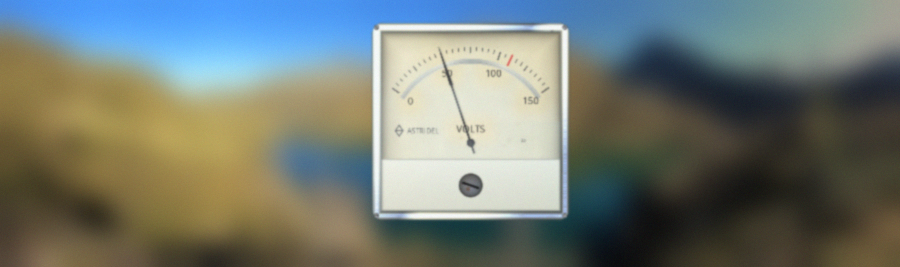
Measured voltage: 50 V
